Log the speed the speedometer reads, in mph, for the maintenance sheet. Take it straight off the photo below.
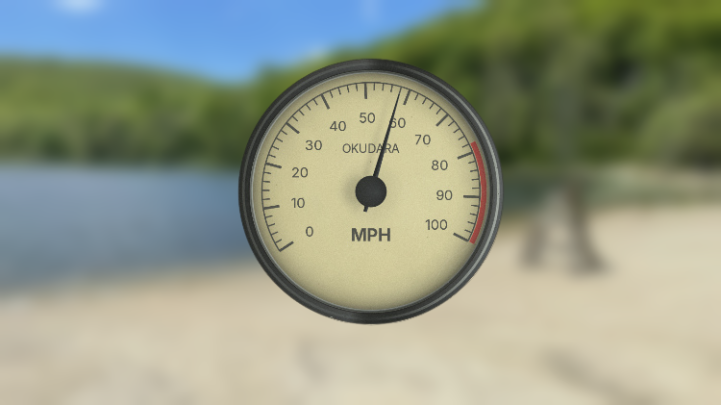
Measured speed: 58 mph
